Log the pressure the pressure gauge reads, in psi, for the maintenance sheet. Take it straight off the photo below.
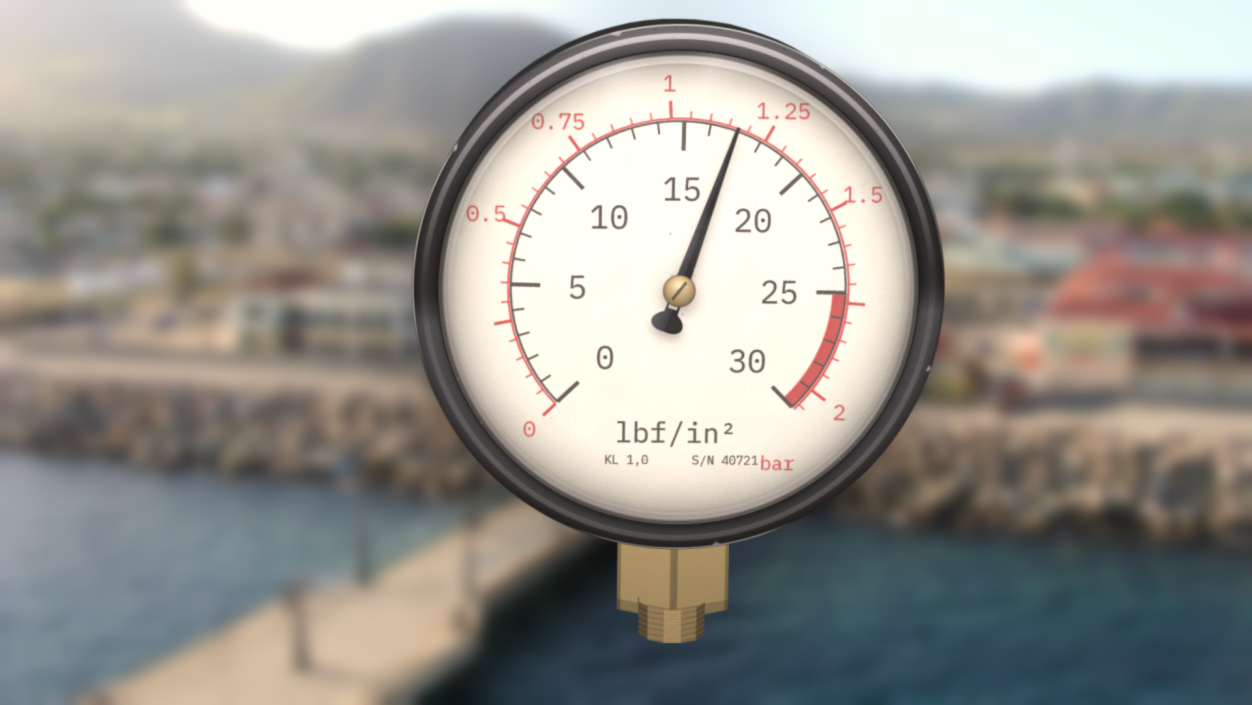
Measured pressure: 17 psi
